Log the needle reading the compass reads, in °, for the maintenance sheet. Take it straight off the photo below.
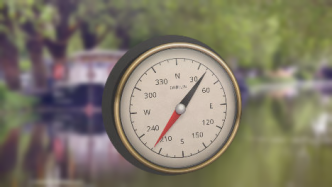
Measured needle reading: 220 °
